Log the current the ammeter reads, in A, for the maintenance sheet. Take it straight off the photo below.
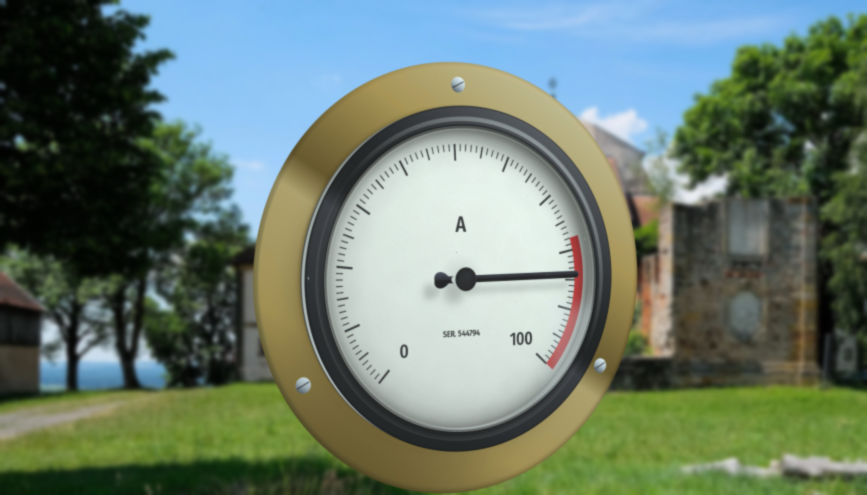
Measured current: 84 A
